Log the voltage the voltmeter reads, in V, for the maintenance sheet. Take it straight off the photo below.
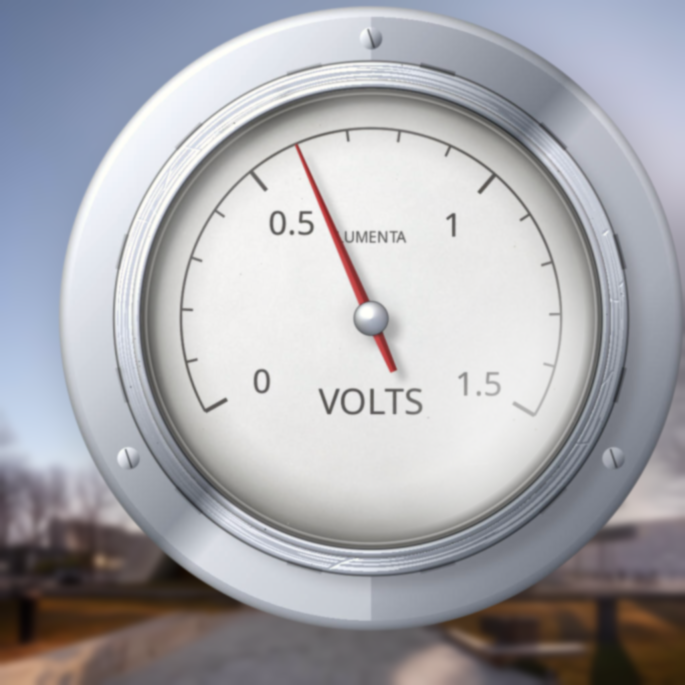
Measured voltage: 0.6 V
